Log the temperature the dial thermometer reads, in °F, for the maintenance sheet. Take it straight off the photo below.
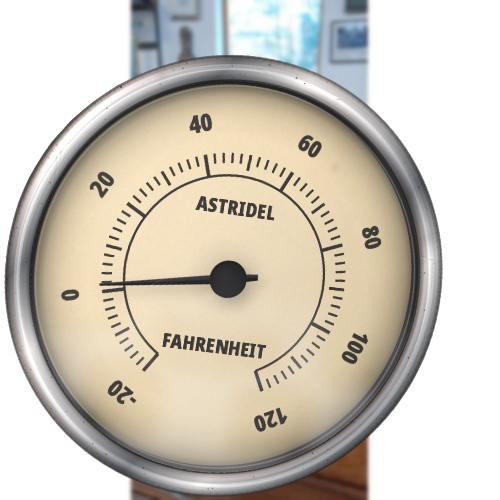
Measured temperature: 2 °F
